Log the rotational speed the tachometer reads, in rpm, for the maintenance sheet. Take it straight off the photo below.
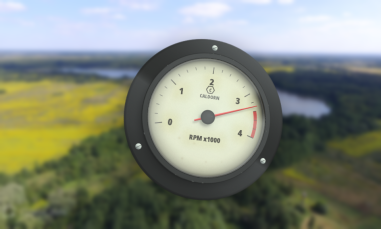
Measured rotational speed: 3300 rpm
